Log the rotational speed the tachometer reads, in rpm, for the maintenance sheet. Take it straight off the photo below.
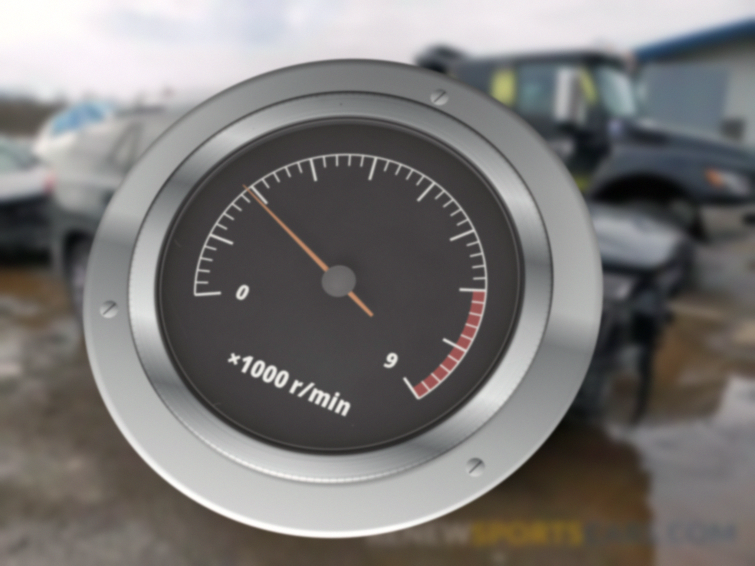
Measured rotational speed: 1900 rpm
